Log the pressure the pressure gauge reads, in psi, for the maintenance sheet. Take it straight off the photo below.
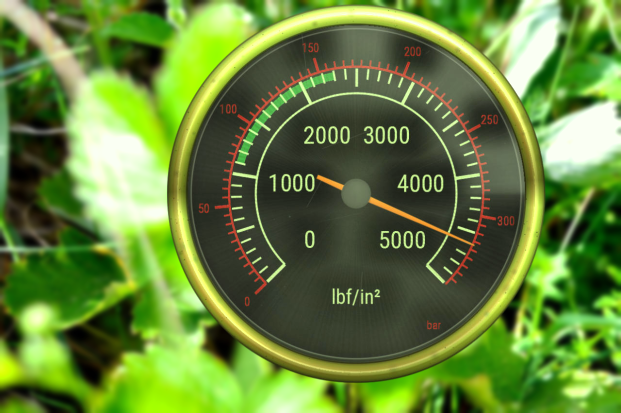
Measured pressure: 4600 psi
